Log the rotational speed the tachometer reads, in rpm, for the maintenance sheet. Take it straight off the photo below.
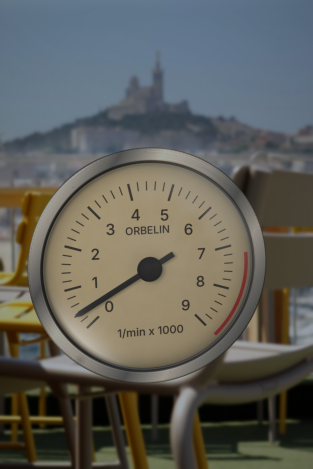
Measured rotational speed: 400 rpm
